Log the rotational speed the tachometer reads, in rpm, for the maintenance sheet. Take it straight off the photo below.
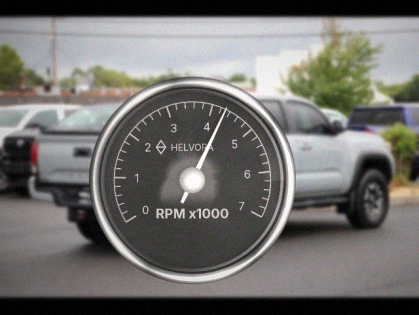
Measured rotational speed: 4300 rpm
